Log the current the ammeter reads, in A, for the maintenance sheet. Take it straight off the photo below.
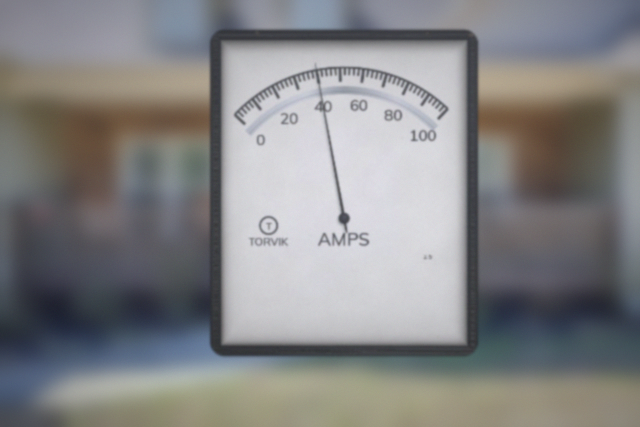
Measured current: 40 A
